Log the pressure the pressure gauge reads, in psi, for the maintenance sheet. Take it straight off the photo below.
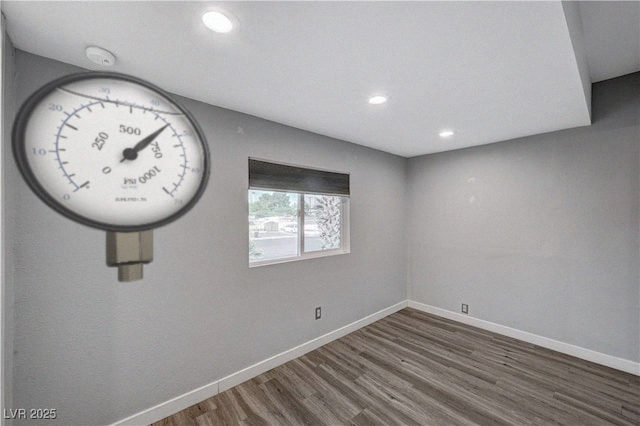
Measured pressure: 650 psi
